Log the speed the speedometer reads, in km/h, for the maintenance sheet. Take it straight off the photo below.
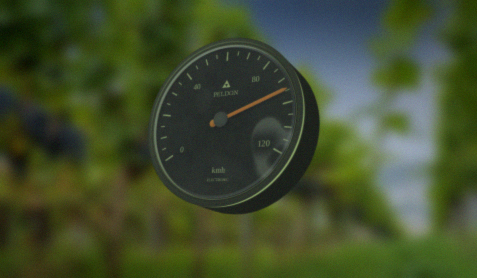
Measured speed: 95 km/h
